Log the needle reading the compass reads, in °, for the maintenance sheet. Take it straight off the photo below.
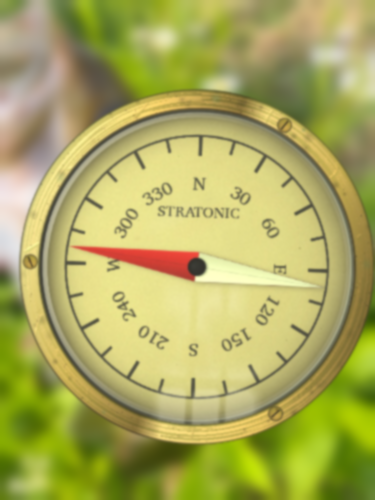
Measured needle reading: 277.5 °
